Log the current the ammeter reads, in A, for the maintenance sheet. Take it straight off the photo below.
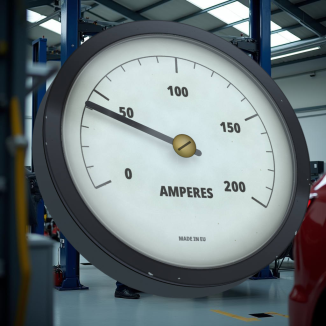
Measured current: 40 A
